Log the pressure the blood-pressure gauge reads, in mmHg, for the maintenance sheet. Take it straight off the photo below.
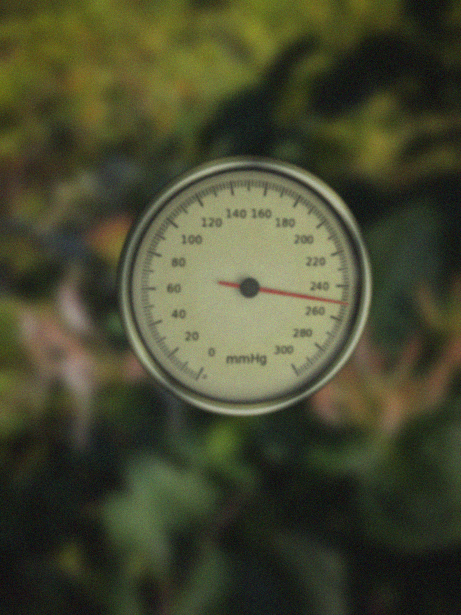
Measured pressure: 250 mmHg
